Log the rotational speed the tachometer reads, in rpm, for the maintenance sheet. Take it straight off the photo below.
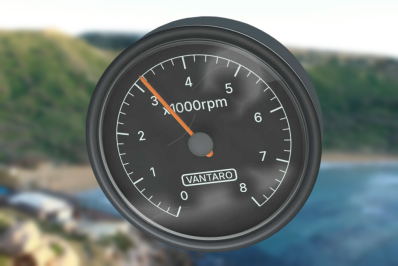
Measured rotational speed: 3200 rpm
